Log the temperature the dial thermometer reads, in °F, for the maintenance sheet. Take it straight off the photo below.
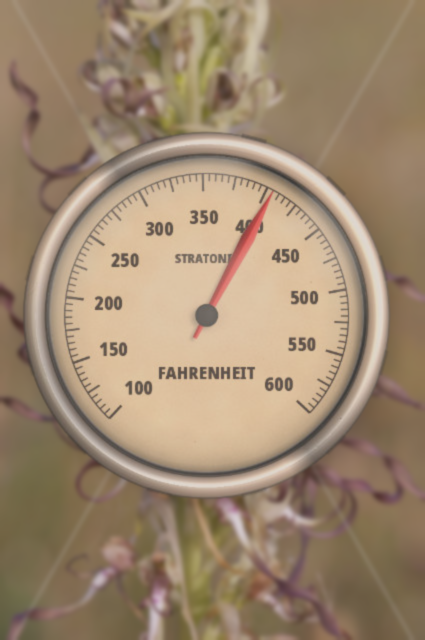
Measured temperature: 405 °F
